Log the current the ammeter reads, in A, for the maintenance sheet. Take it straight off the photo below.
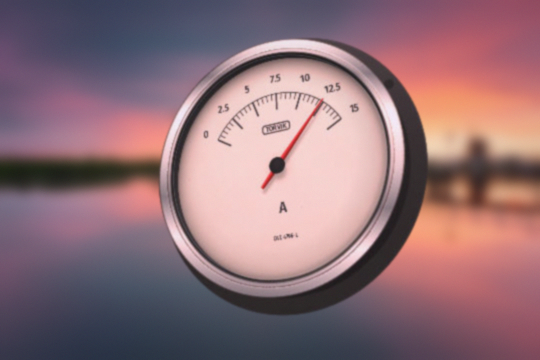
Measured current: 12.5 A
